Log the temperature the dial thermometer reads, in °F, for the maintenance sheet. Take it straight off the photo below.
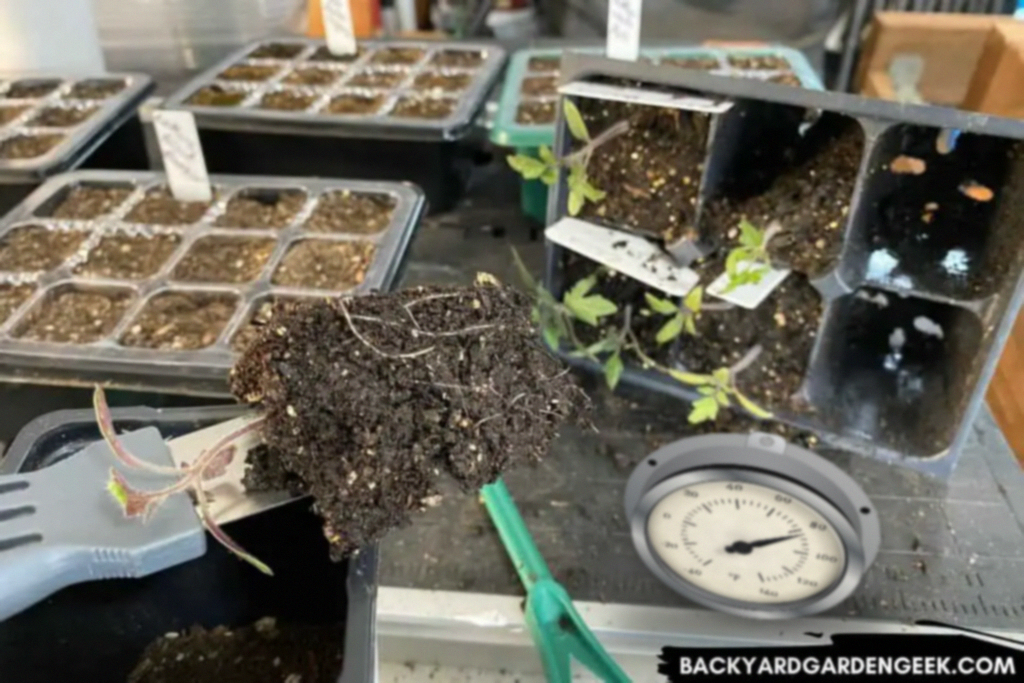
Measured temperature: 80 °F
